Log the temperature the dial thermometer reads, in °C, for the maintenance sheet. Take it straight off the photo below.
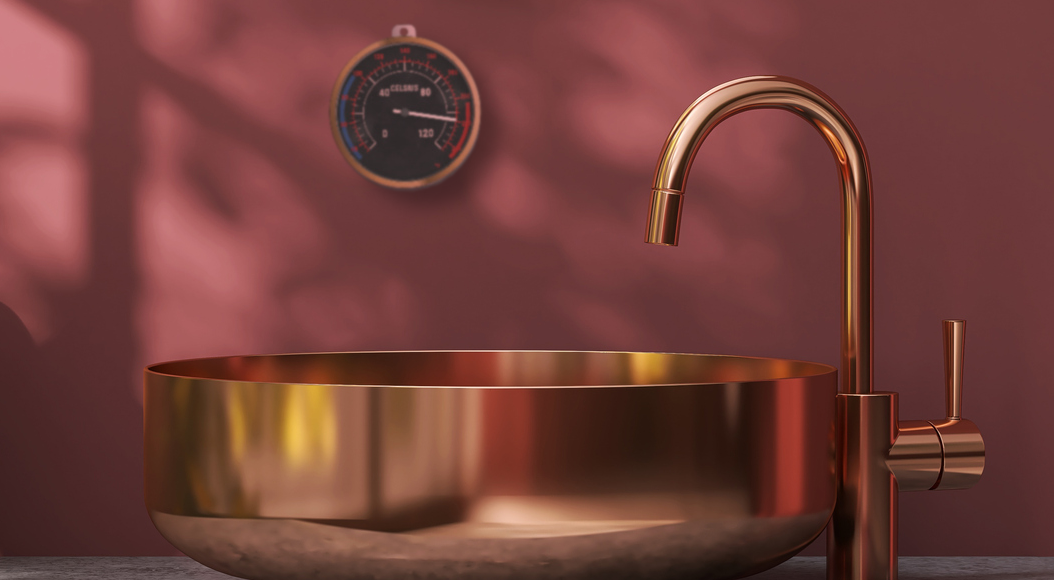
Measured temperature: 104 °C
